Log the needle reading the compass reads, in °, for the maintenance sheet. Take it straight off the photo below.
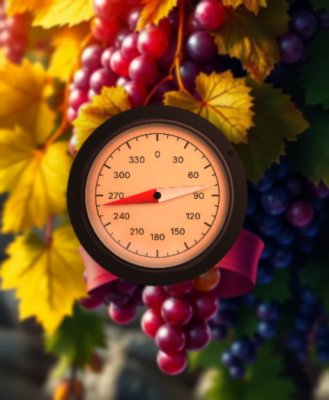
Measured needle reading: 260 °
